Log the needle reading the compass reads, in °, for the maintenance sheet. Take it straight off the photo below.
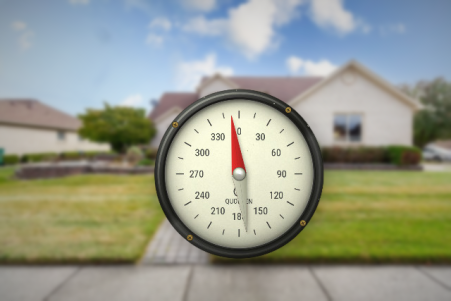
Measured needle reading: 352.5 °
